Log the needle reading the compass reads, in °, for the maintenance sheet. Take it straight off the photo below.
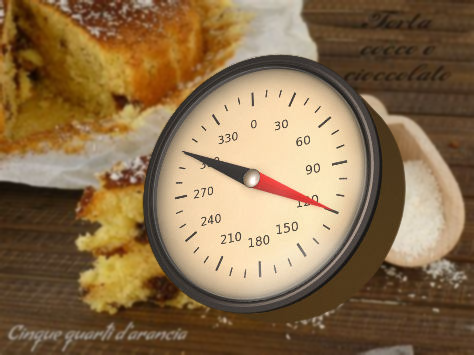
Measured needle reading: 120 °
